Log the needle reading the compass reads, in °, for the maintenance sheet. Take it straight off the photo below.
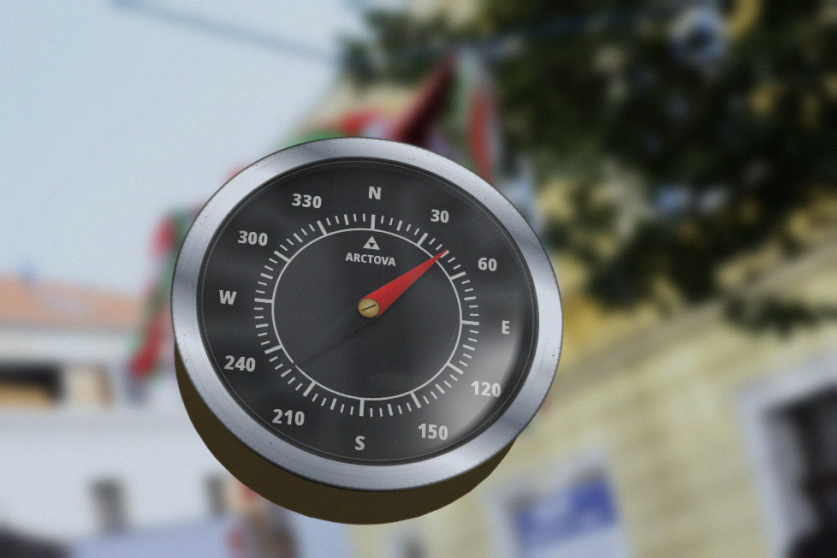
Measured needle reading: 45 °
